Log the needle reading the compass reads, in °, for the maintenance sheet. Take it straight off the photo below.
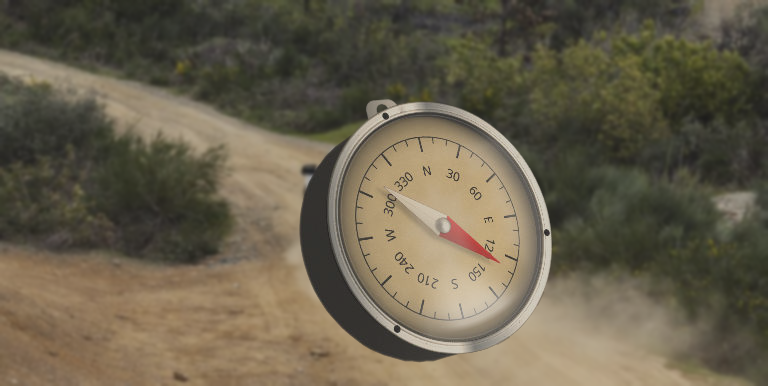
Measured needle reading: 130 °
